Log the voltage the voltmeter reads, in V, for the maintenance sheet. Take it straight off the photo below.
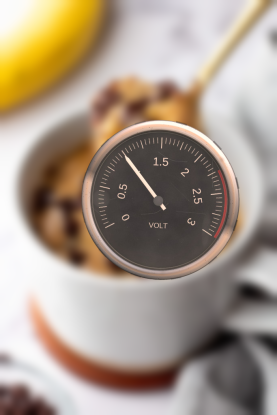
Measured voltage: 1 V
